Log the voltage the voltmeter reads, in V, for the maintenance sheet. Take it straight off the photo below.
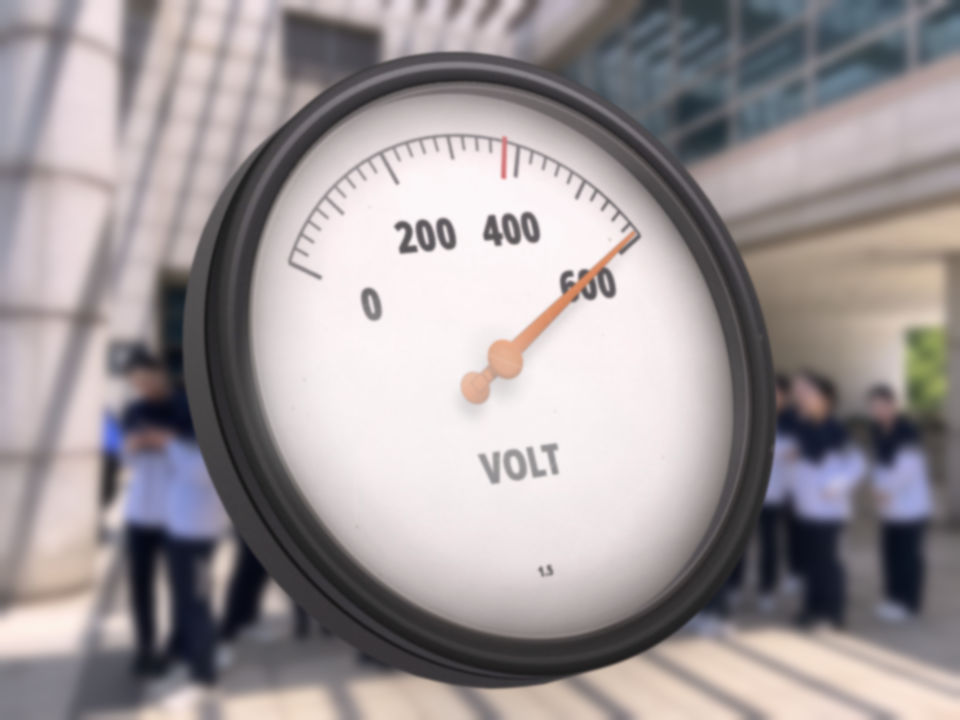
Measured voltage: 590 V
